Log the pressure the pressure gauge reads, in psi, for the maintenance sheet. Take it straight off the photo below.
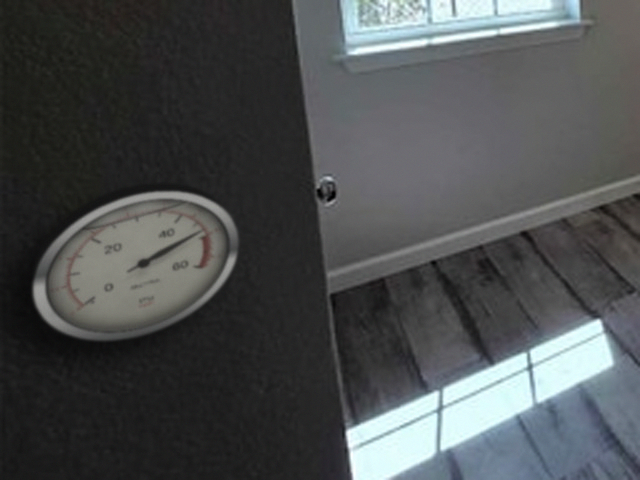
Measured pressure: 47.5 psi
